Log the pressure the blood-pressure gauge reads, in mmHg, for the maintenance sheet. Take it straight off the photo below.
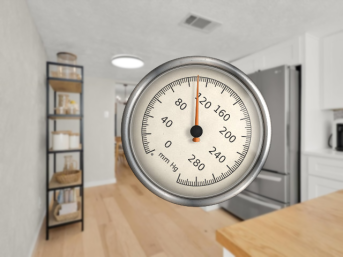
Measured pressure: 110 mmHg
